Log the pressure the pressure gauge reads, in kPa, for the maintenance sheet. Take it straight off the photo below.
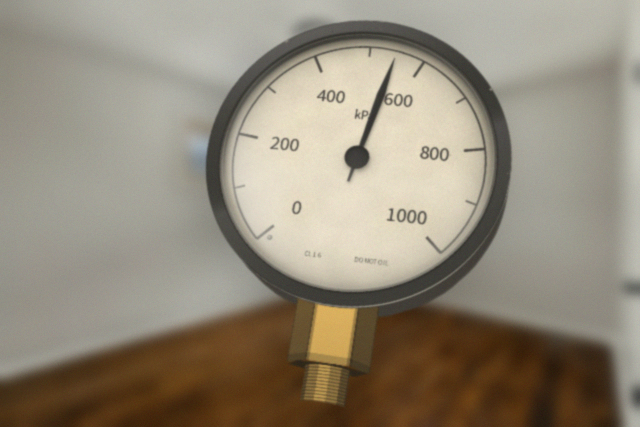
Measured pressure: 550 kPa
